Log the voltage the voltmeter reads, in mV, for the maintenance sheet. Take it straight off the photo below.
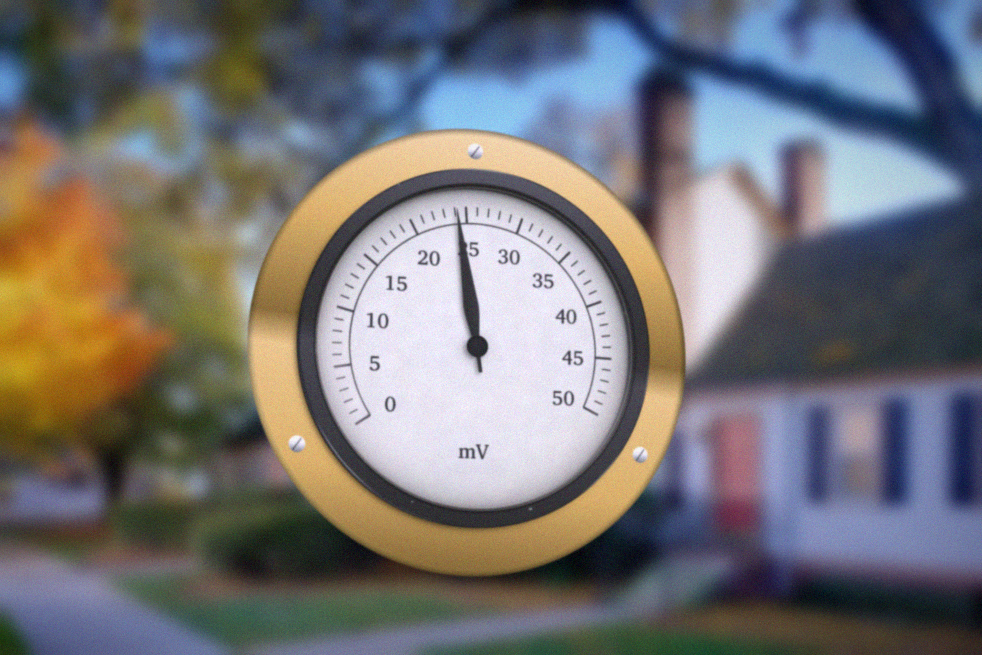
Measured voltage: 24 mV
